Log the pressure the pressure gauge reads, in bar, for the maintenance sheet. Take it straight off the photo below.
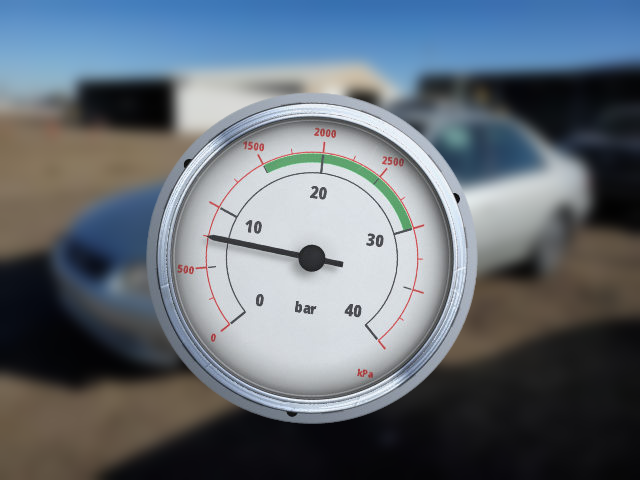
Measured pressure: 7.5 bar
